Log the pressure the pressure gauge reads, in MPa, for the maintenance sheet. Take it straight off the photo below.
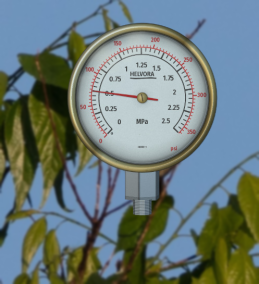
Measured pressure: 0.5 MPa
